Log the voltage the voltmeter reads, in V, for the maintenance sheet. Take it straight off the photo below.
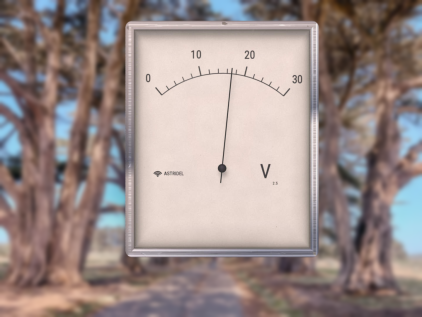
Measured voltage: 17 V
